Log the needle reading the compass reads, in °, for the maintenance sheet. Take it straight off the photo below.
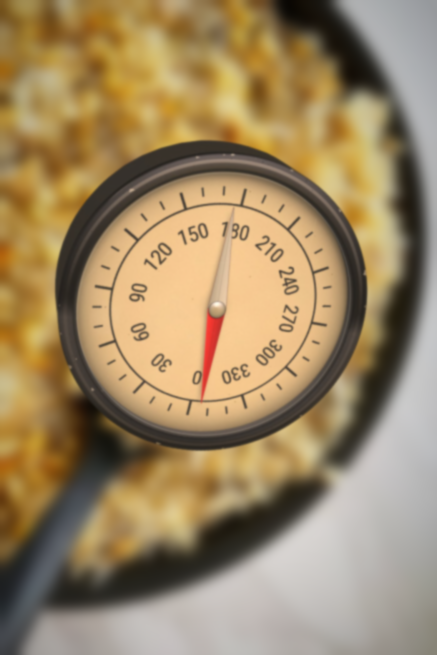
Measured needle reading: 355 °
